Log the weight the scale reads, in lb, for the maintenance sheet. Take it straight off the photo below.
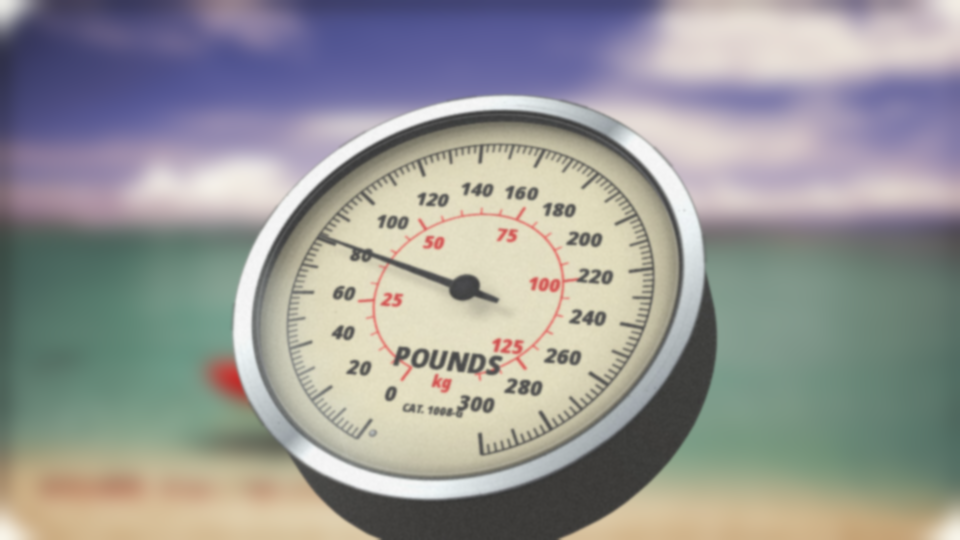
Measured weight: 80 lb
